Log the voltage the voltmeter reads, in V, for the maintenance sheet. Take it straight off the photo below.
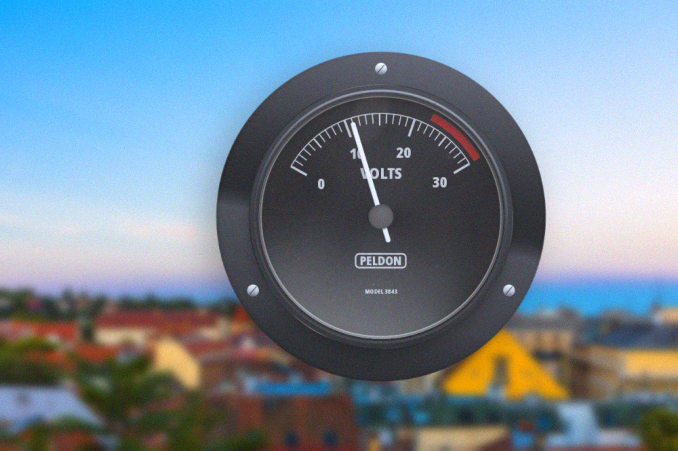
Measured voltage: 11 V
